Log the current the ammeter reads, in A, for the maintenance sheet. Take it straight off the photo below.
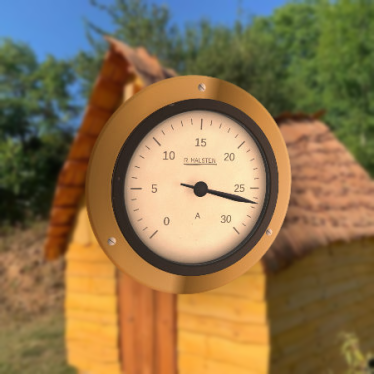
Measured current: 26.5 A
